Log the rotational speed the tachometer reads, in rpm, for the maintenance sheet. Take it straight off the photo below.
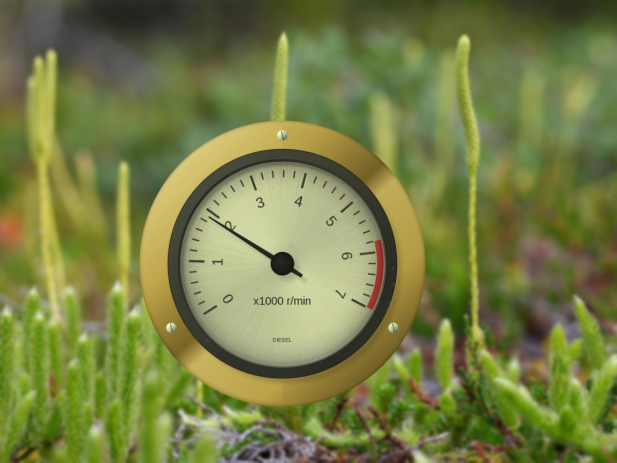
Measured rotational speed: 1900 rpm
